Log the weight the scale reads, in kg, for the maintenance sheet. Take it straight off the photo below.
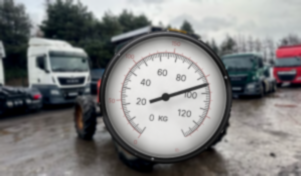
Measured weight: 95 kg
